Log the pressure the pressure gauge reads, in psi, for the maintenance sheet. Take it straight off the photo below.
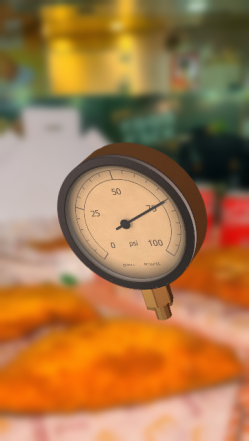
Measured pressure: 75 psi
